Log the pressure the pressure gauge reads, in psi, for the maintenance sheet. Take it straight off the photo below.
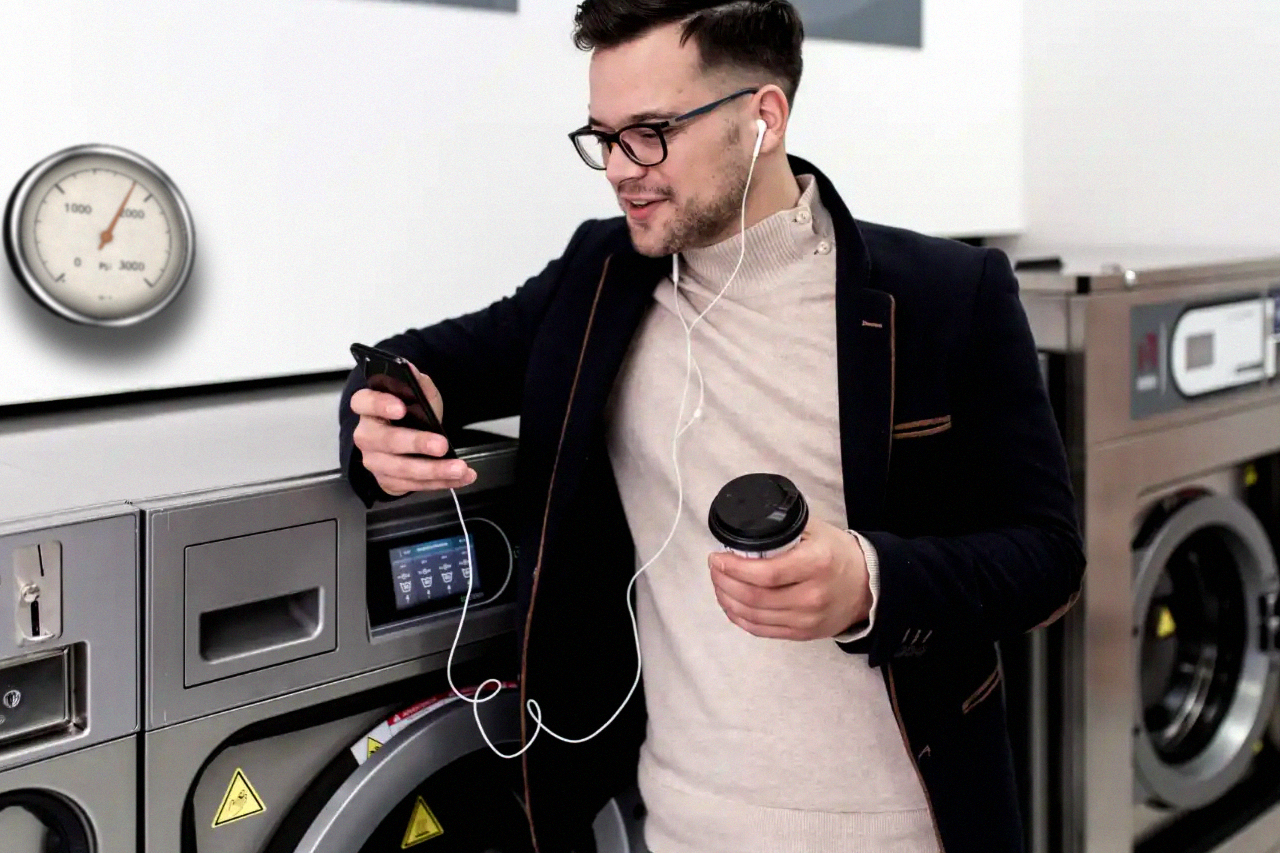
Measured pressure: 1800 psi
